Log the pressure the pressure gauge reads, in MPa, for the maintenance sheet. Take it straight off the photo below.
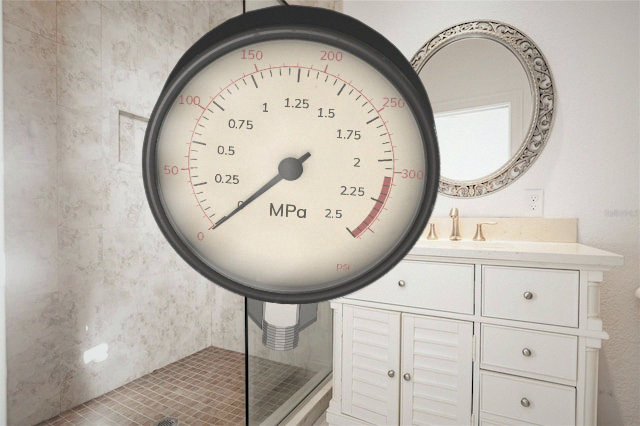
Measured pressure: 0 MPa
